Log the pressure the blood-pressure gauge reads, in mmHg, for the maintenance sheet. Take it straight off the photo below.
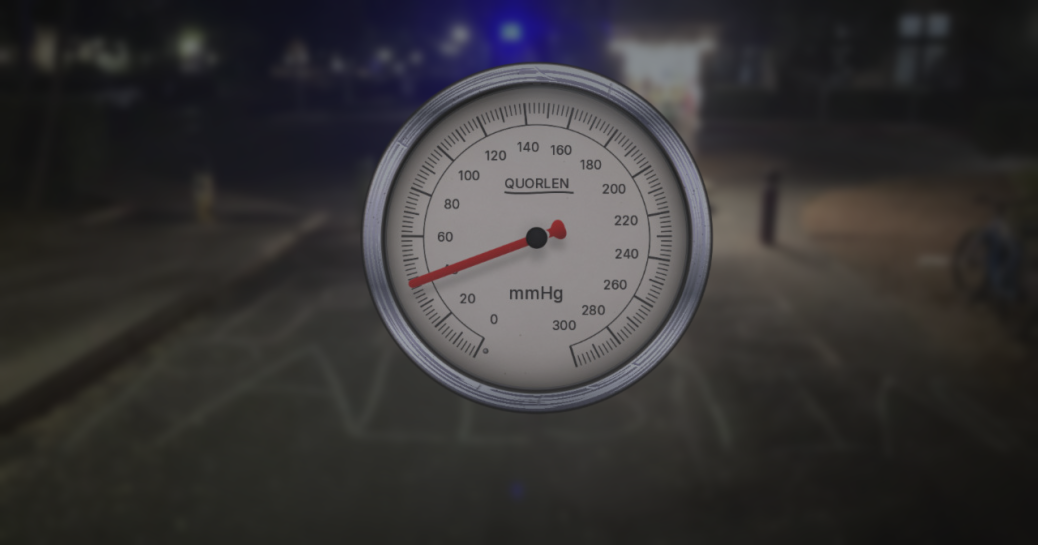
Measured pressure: 40 mmHg
